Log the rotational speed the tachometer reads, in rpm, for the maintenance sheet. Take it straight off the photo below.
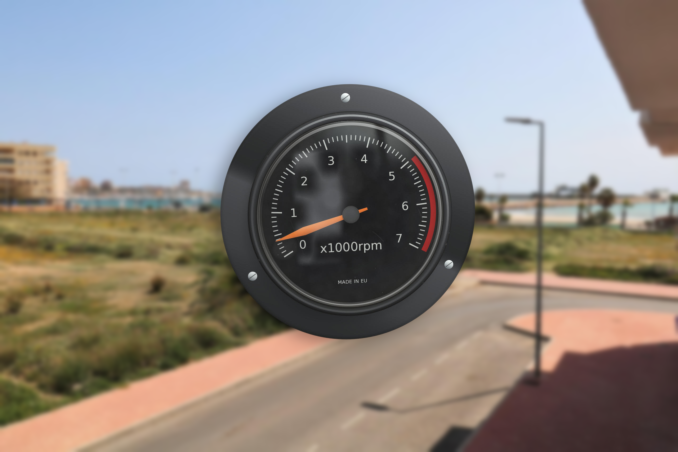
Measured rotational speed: 400 rpm
